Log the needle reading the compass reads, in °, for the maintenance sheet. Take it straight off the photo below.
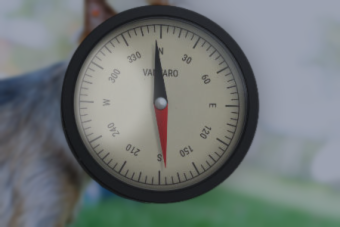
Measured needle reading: 175 °
